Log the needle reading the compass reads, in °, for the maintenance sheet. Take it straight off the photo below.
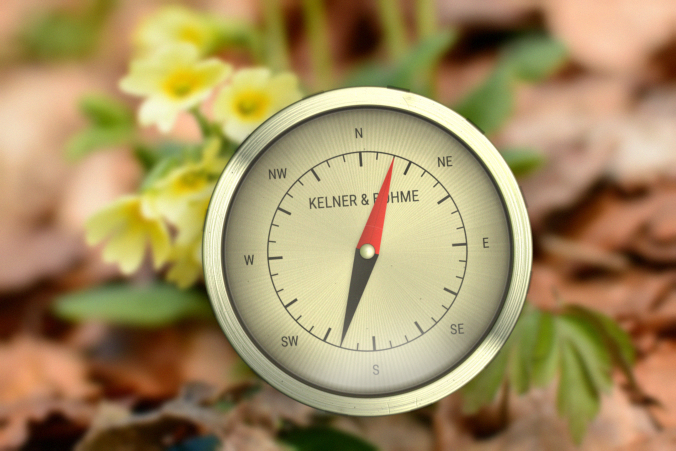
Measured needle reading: 20 °
